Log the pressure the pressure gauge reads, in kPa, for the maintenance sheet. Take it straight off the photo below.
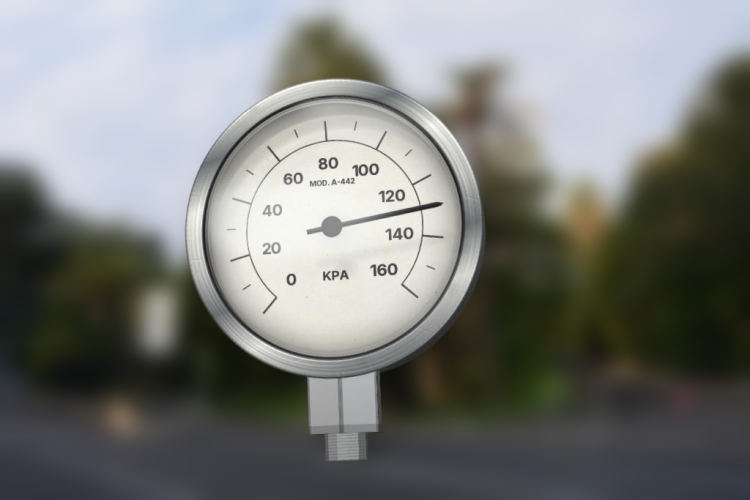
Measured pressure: 130 kPa
